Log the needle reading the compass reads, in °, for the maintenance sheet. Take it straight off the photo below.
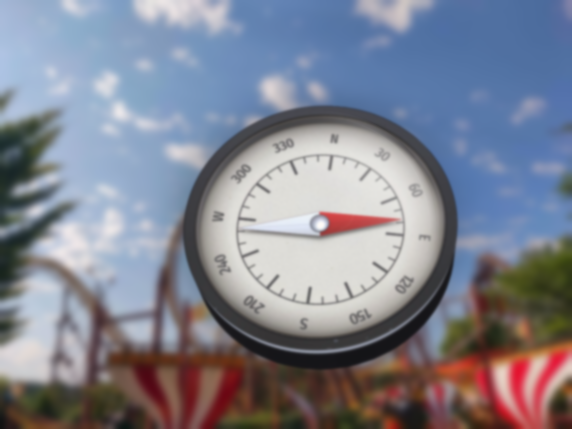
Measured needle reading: 80 °
